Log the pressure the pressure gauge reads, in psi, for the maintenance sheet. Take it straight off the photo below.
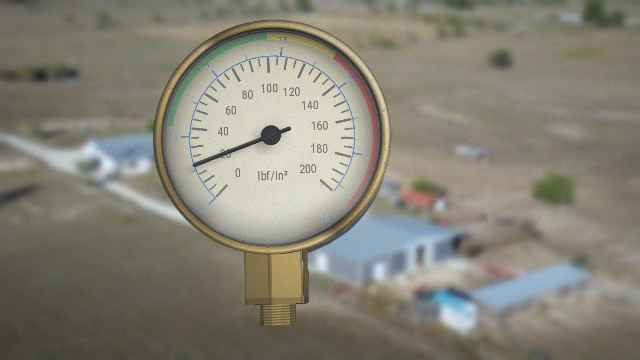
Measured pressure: 20 psi
